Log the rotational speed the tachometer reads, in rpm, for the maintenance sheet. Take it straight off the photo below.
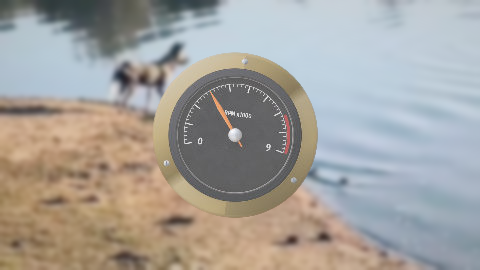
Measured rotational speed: 3000 rpm
